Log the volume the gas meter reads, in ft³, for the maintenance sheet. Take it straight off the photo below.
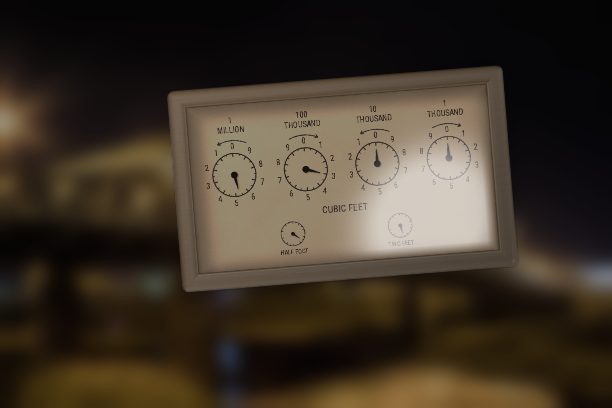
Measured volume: 530000 ft³
